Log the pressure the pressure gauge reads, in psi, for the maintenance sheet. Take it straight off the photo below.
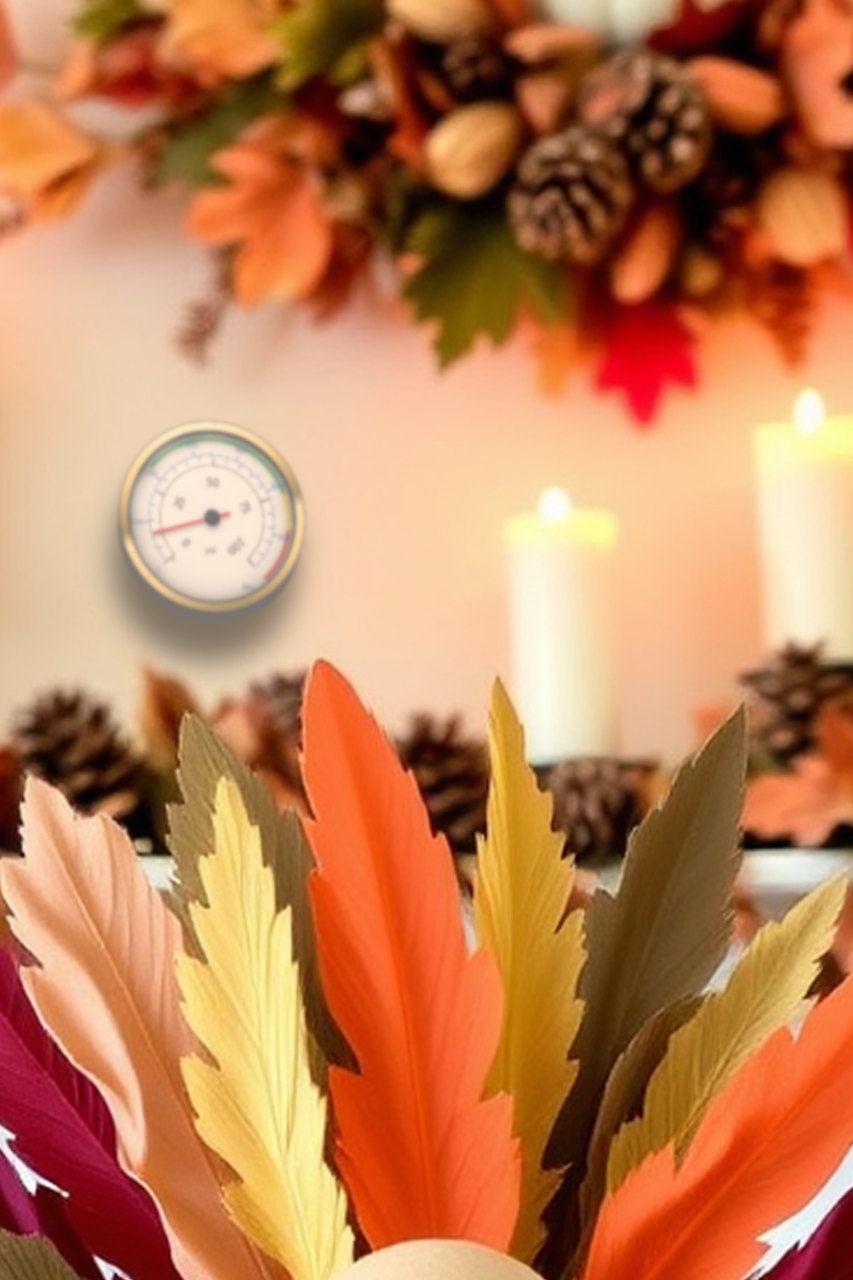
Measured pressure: 10 psi
